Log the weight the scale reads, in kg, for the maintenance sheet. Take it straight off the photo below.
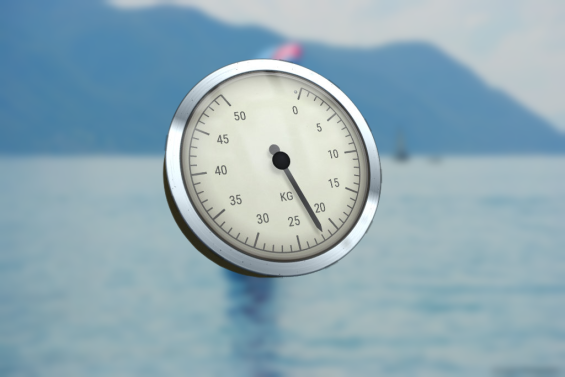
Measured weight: 22 kg
